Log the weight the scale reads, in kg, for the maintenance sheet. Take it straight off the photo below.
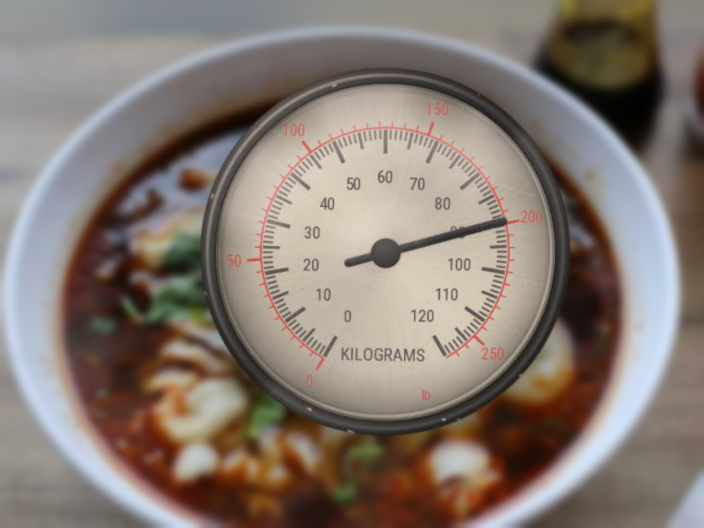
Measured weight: 90 kg
